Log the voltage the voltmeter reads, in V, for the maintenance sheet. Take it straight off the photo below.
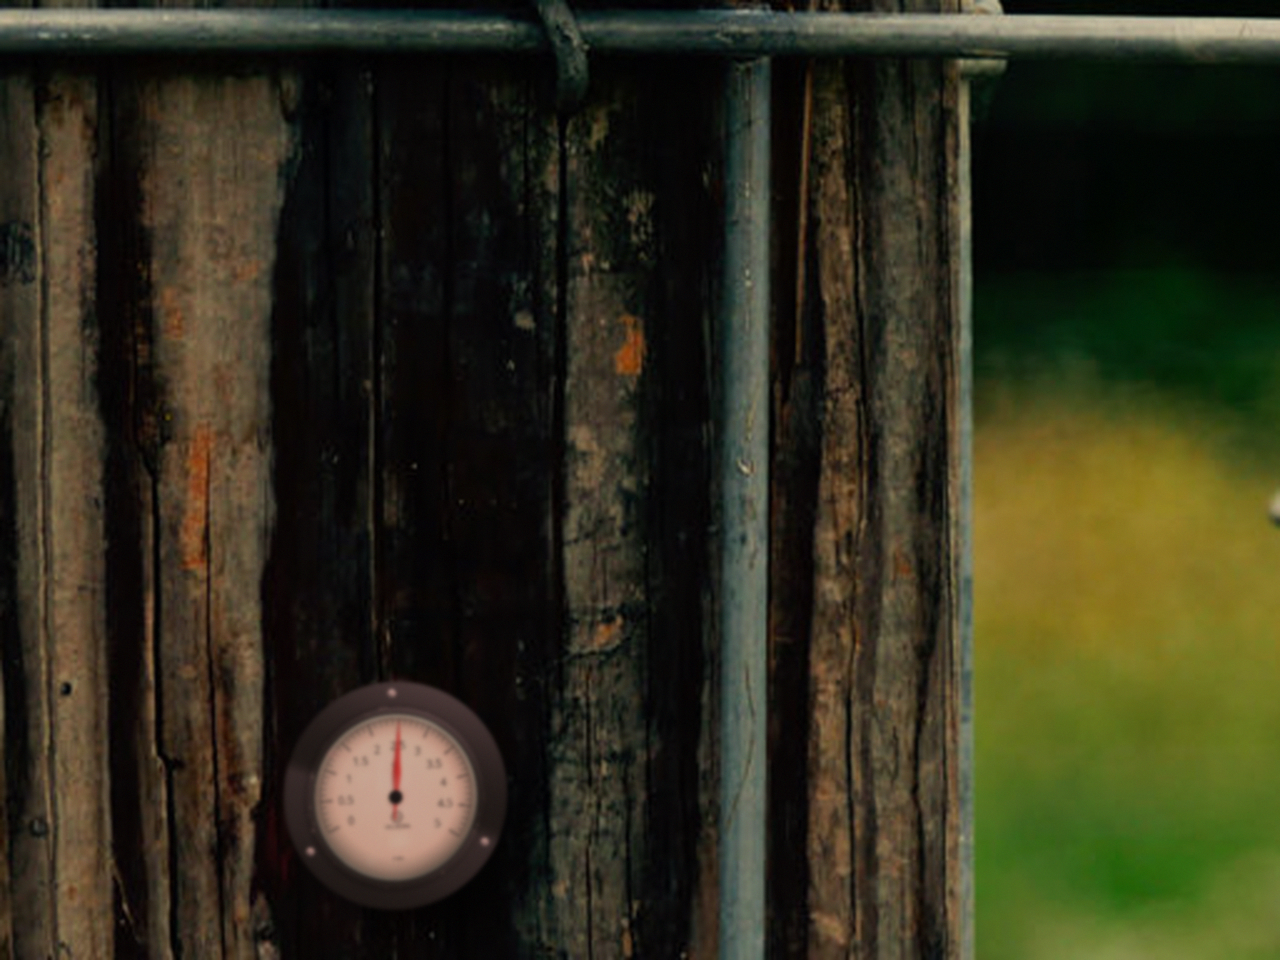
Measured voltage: 2.5 V
